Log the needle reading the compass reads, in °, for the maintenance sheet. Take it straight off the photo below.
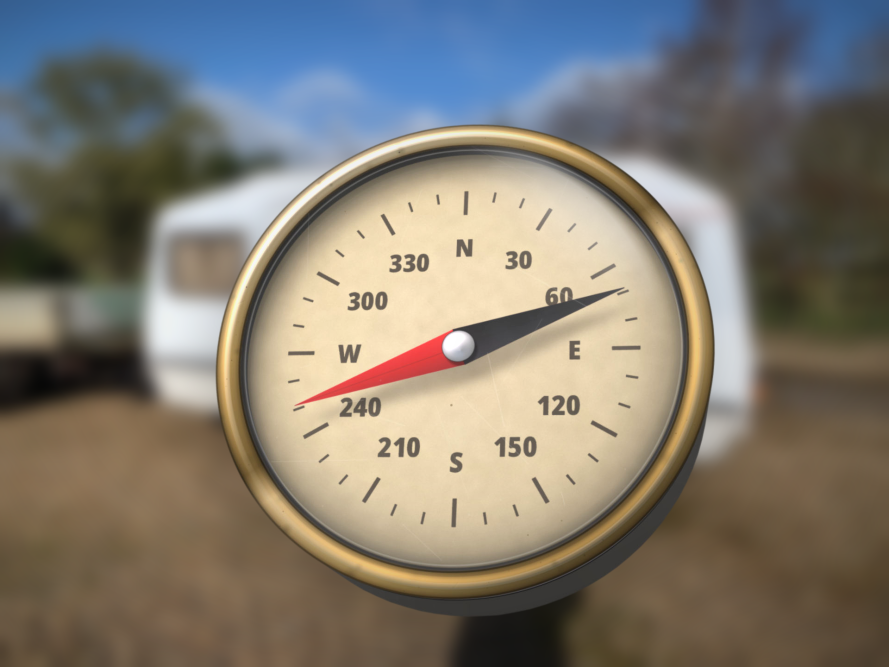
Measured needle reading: 250 °
